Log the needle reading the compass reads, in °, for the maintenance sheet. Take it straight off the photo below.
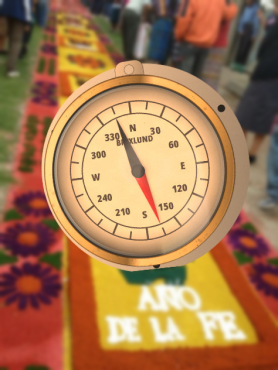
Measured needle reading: 165 °
